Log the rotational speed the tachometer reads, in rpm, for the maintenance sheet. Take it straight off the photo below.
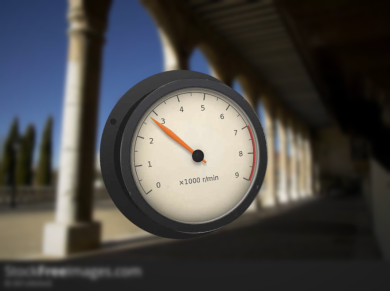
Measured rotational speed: 2750 rpm
